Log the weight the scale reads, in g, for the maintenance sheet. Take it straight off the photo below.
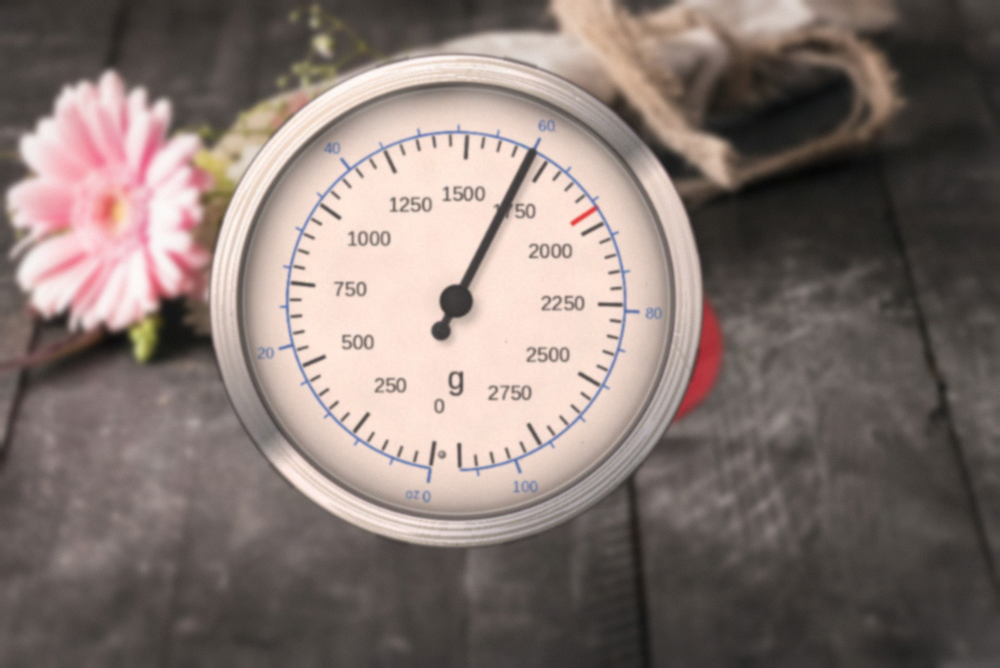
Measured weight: 1700 g
